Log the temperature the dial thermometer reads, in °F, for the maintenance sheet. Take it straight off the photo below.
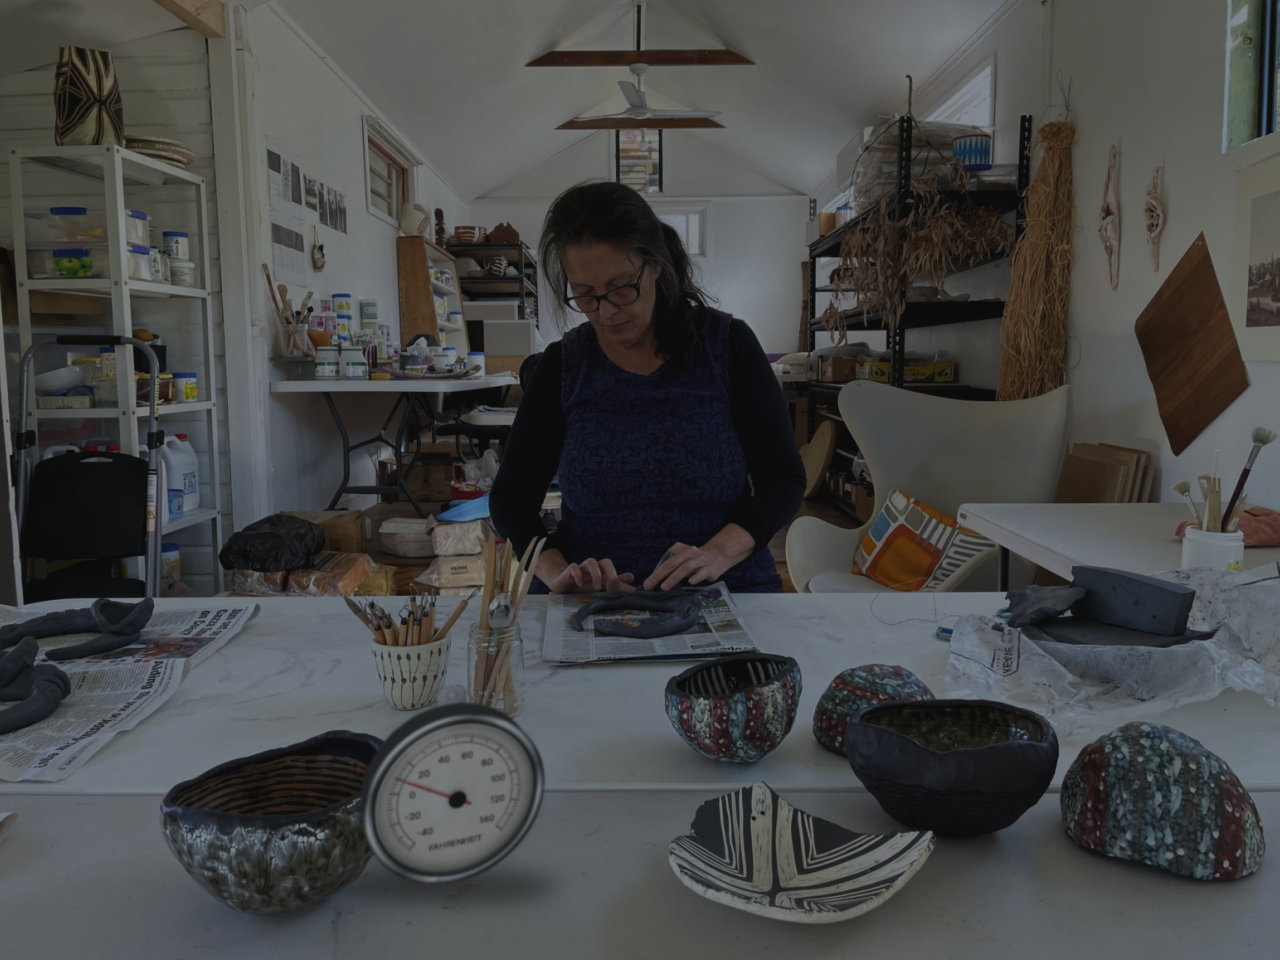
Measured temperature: 10 °F
